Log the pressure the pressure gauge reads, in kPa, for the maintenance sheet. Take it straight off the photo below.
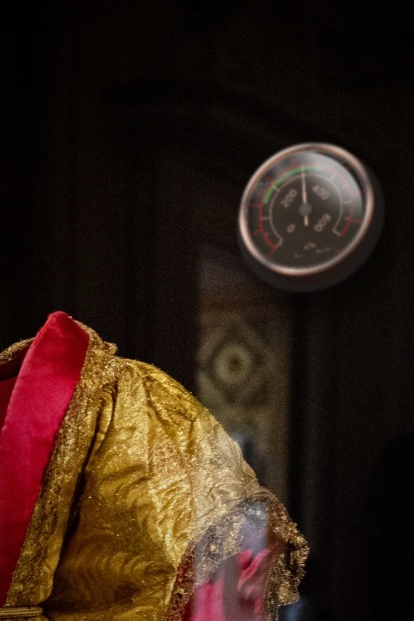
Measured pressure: 300 kPa
